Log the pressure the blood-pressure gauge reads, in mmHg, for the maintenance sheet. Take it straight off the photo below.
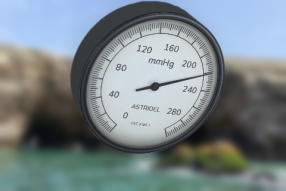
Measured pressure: 220 mmHg
